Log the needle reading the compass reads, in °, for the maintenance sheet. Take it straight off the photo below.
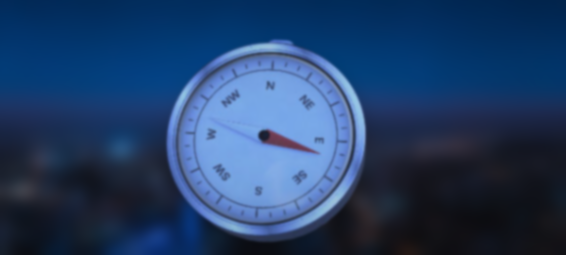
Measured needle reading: 105 °
